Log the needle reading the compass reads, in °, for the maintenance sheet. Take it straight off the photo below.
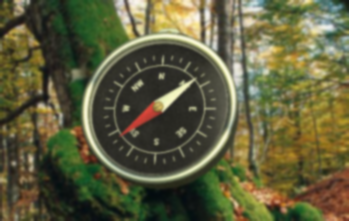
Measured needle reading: 230 °
